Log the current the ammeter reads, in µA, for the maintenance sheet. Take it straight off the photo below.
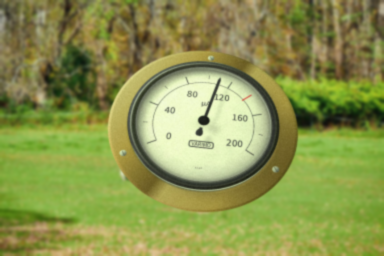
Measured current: 110 µA
